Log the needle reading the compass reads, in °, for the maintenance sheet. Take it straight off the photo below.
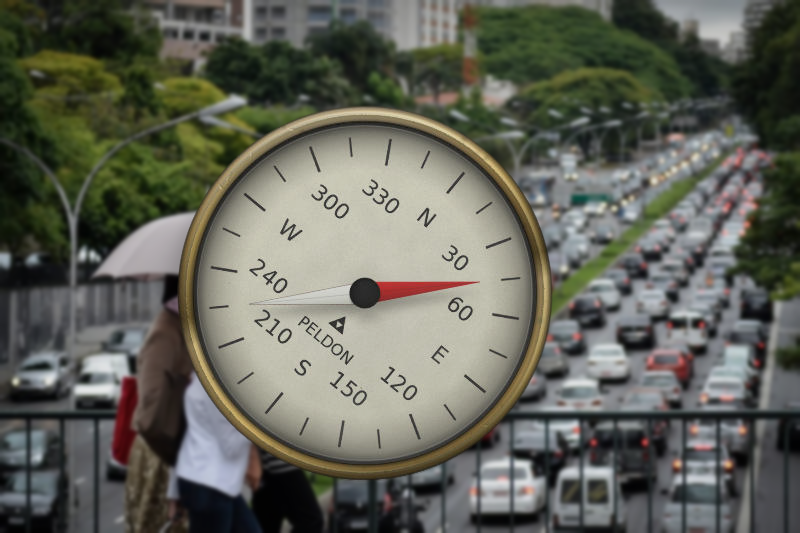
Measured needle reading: 45 °
